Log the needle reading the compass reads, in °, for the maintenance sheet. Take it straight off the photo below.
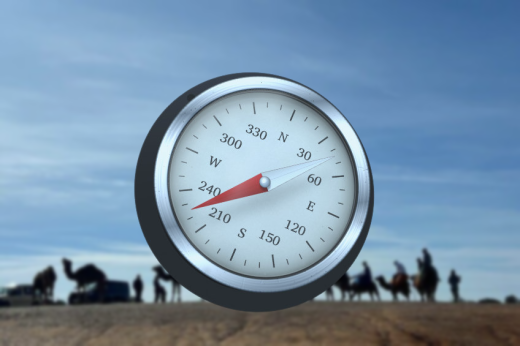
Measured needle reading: 225 °
